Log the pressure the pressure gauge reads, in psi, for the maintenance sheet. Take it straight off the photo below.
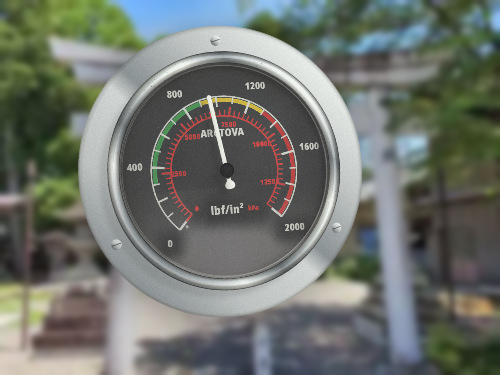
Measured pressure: 950 psi
